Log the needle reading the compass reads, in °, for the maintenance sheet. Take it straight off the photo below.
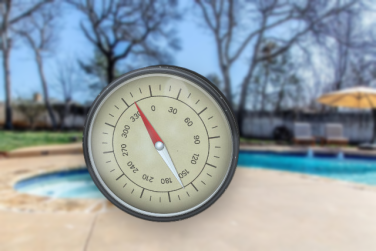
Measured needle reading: 340 °
